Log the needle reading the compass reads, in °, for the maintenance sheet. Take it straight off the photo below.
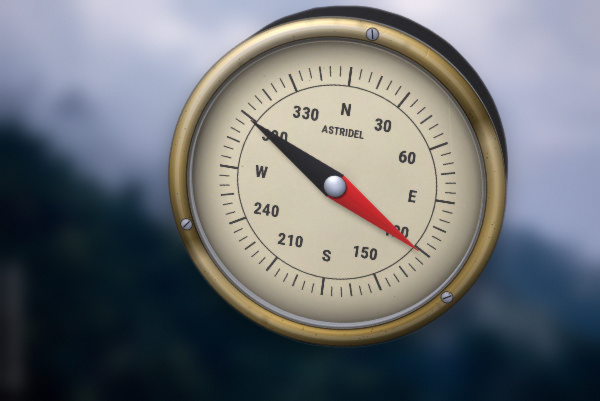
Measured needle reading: 120 °
